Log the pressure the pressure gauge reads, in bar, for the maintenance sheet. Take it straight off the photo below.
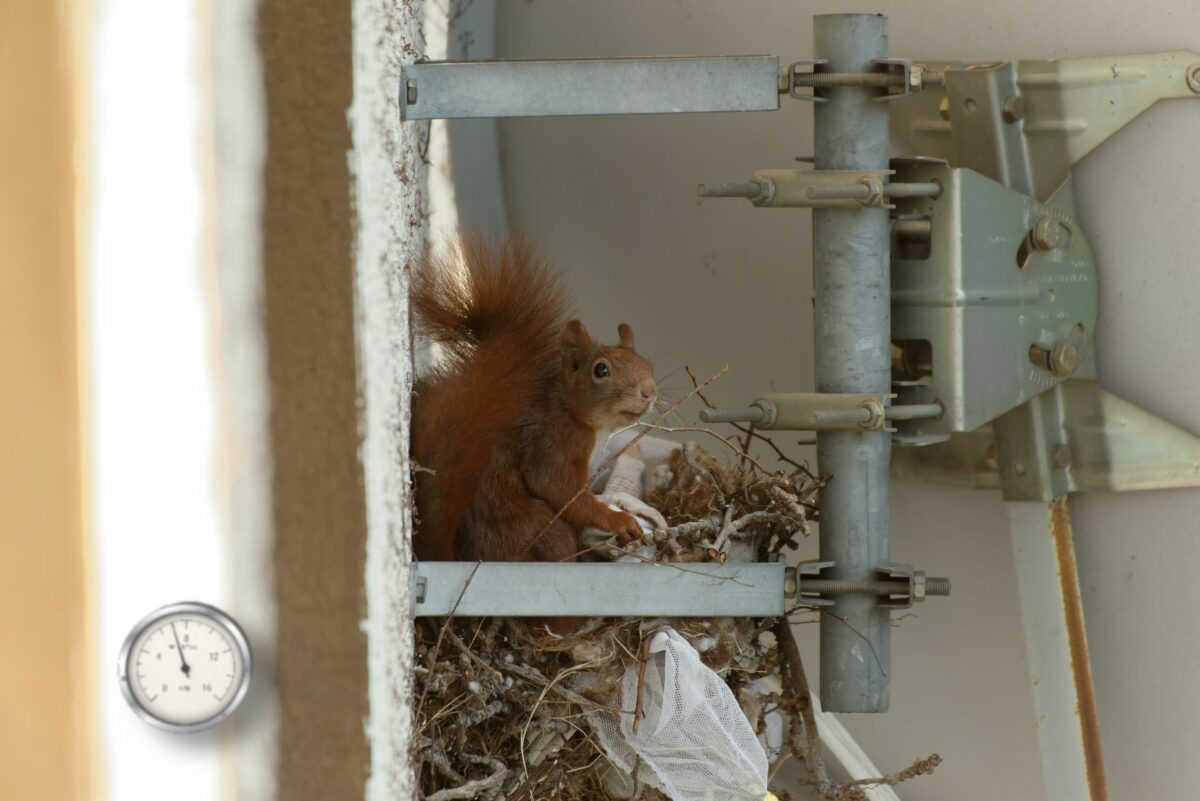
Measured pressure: 7 bar
